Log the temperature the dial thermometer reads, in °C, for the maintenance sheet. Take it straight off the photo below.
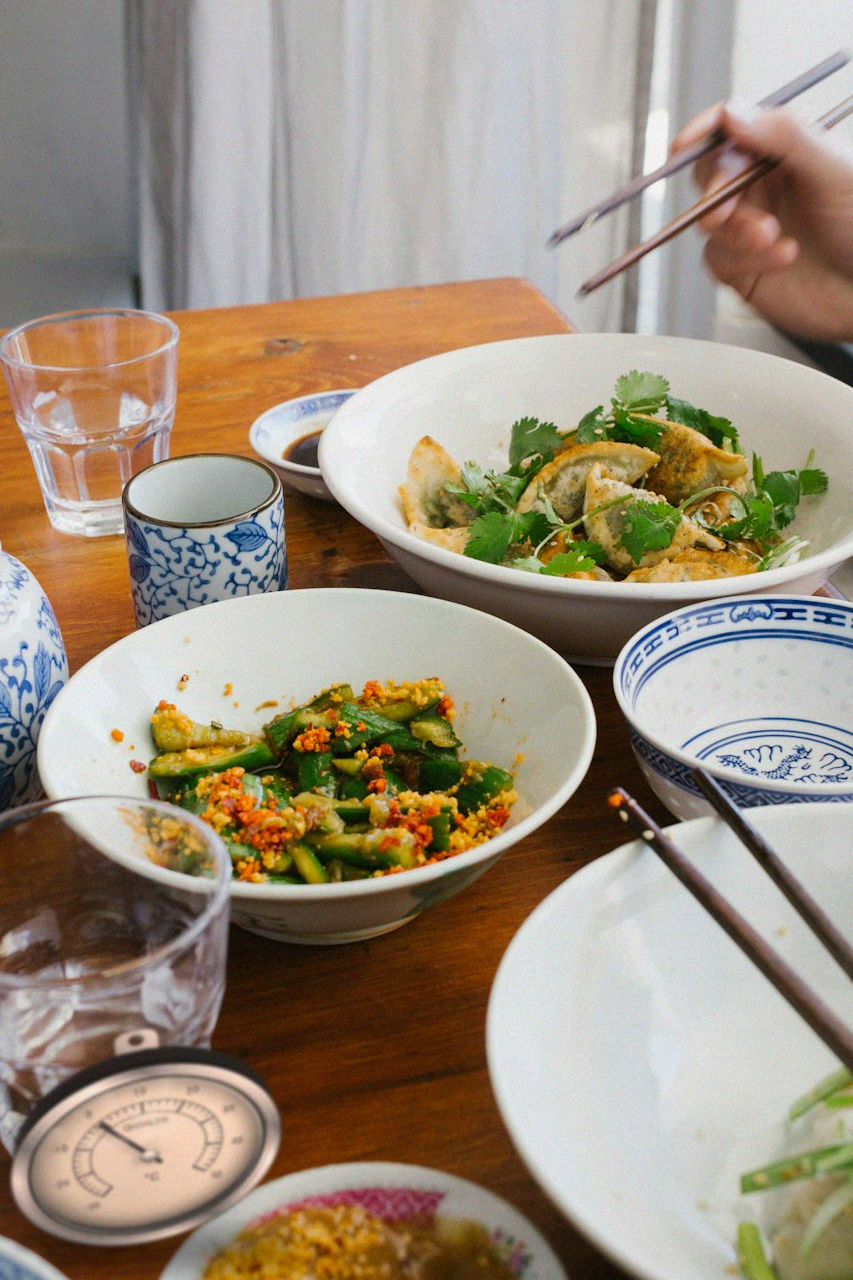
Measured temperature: 0 °C
